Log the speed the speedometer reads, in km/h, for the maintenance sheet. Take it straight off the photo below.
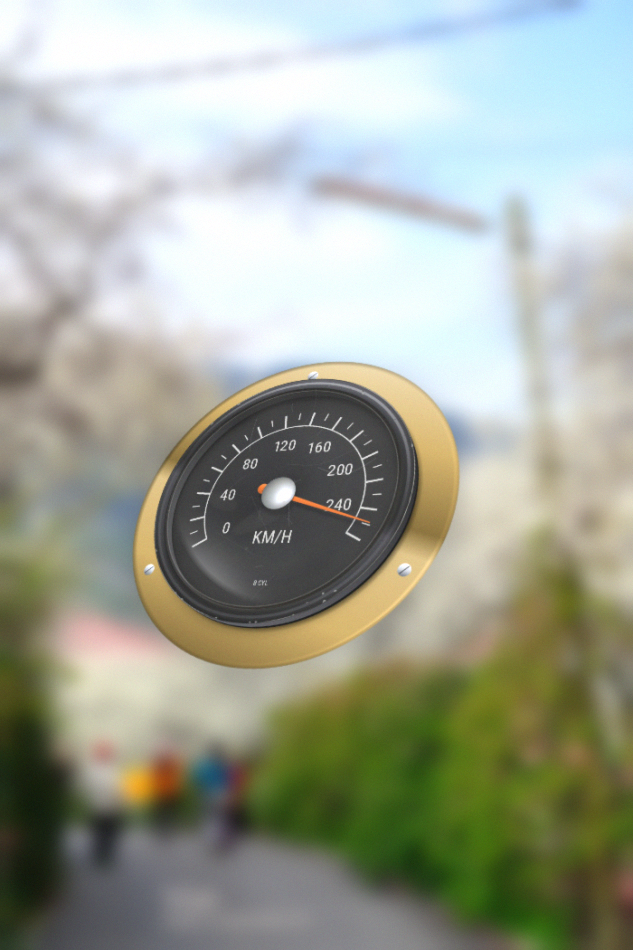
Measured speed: 250 km/h
